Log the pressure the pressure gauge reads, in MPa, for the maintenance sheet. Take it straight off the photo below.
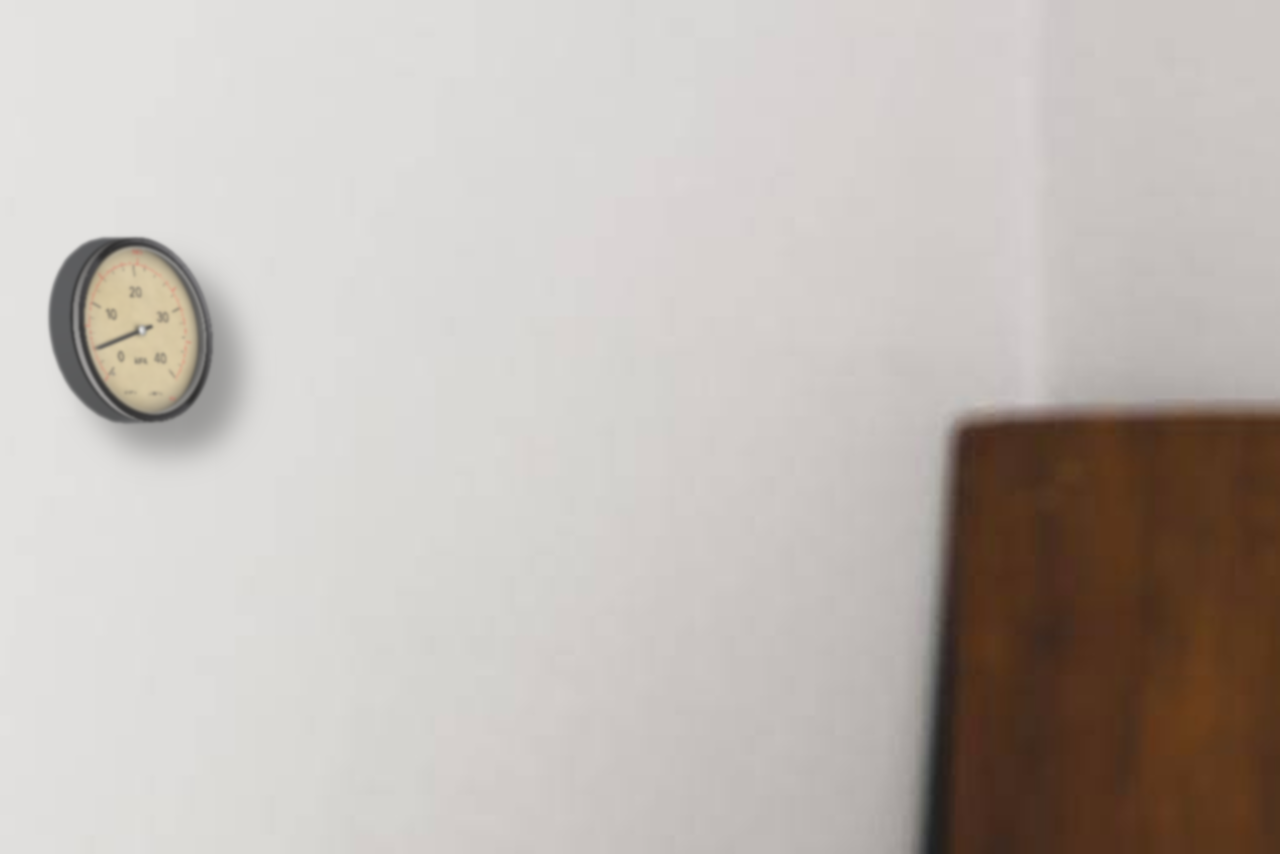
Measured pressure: 4 MPa
